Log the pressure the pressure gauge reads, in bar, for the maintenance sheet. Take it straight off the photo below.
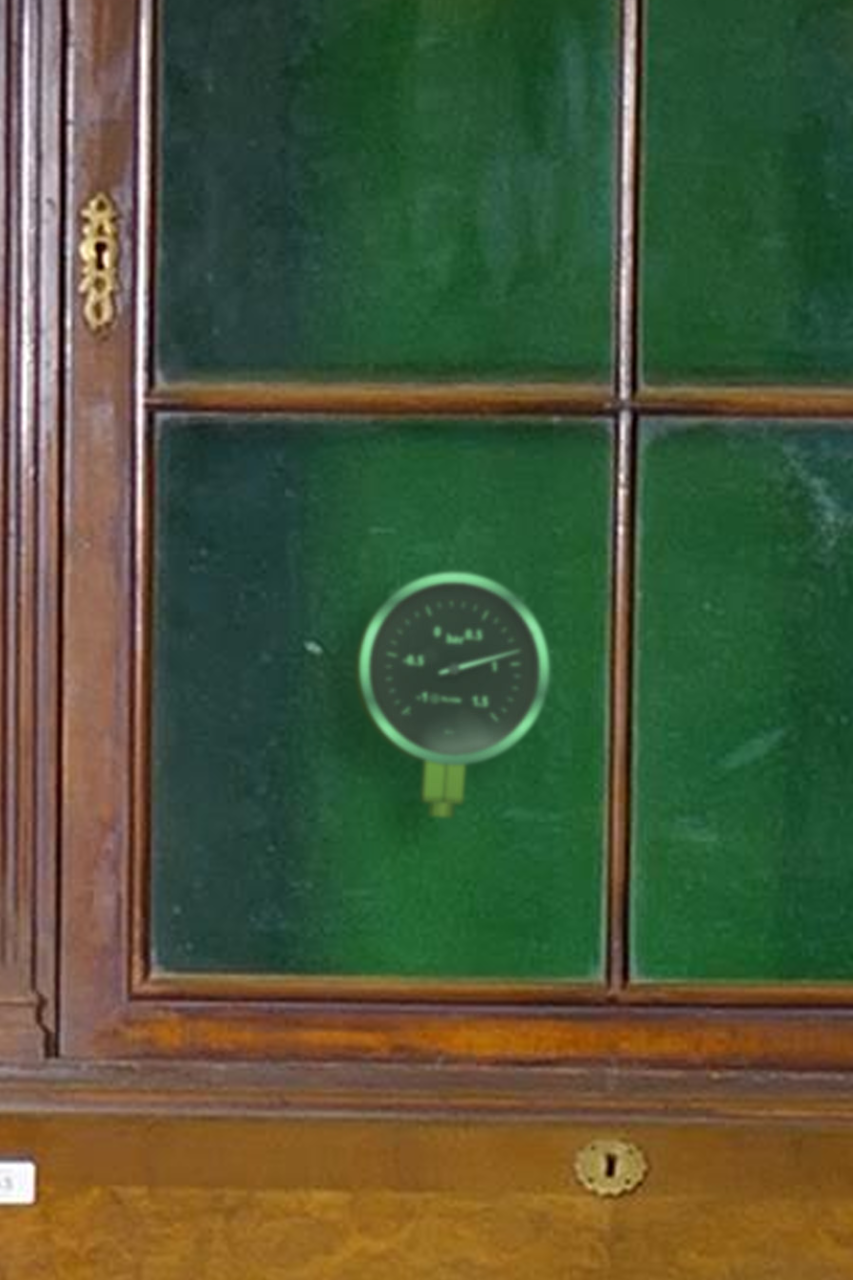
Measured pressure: 0.9 bar
